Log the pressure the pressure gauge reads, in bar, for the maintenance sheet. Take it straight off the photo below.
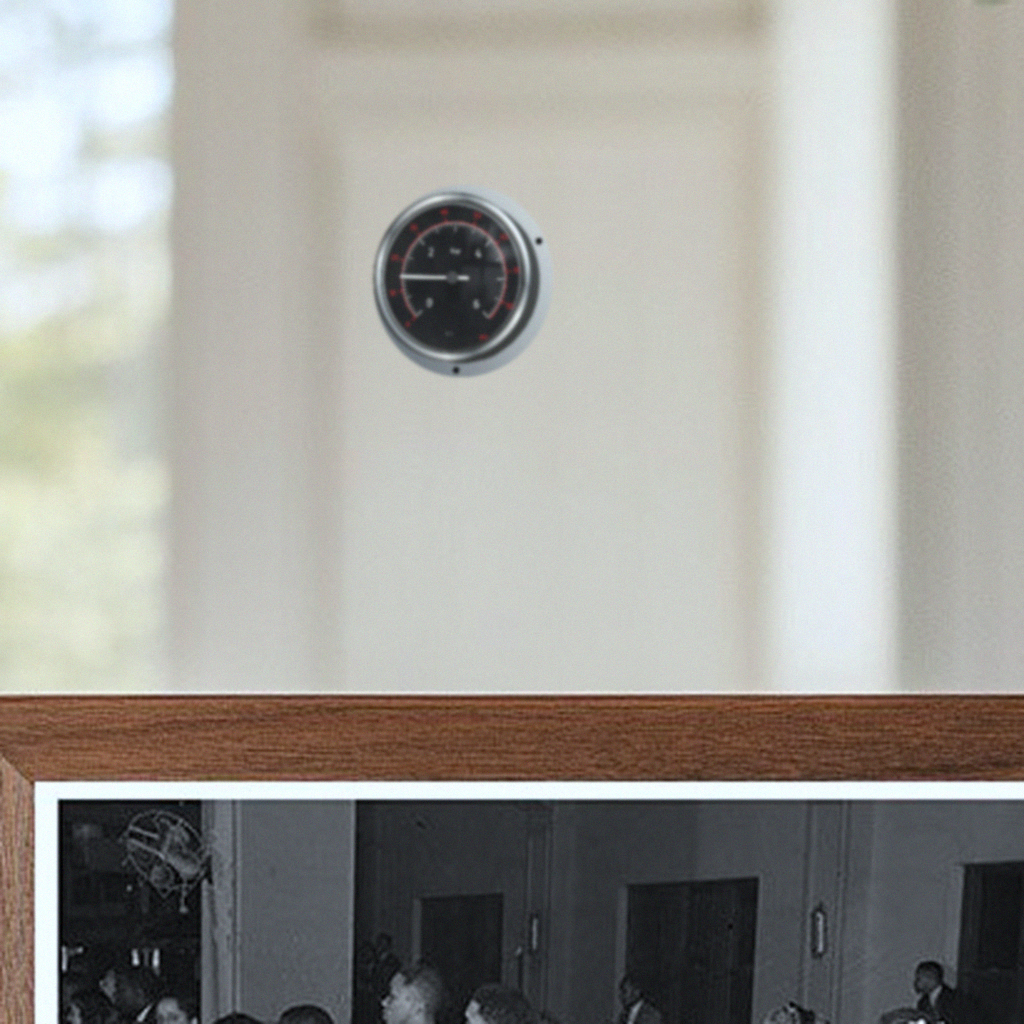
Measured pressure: 1 bar
